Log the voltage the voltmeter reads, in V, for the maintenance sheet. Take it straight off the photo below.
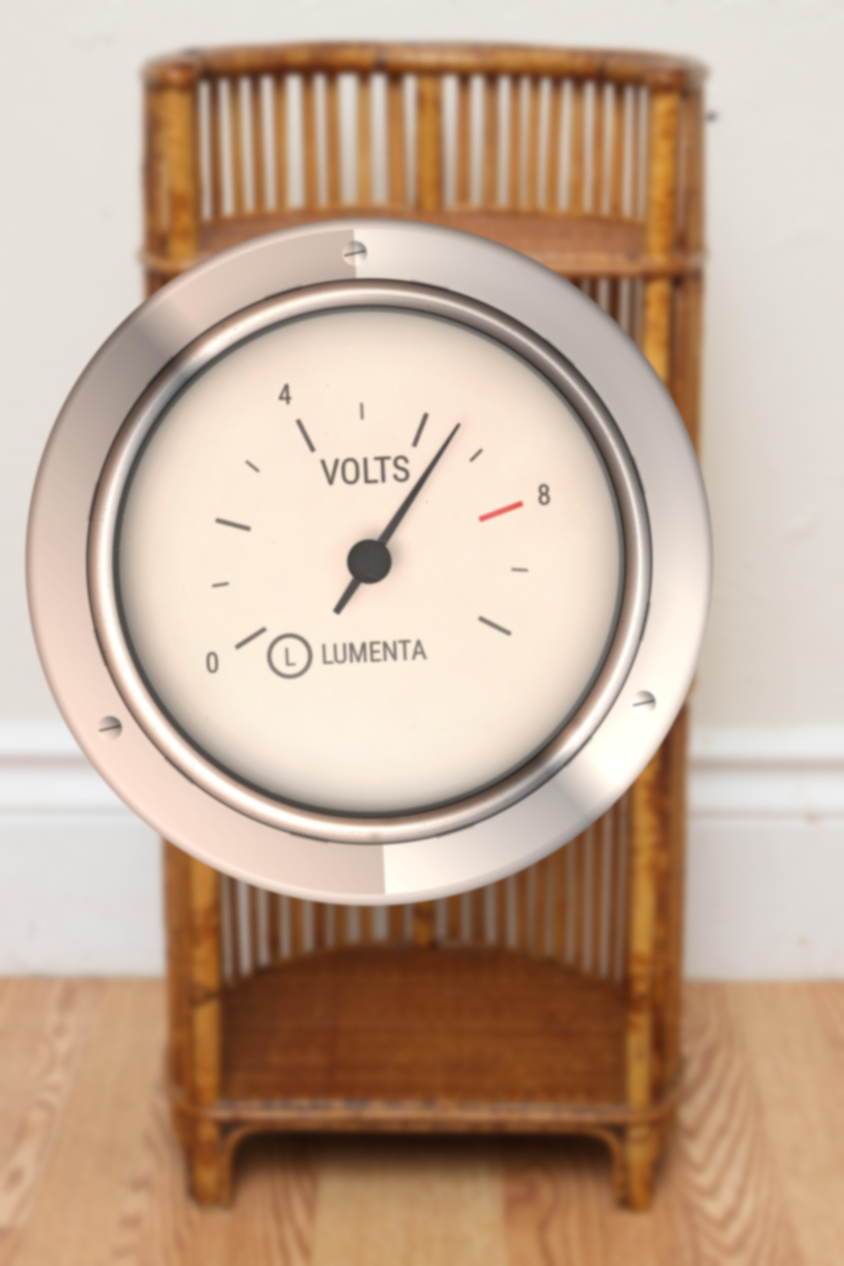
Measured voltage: 6.5 V
